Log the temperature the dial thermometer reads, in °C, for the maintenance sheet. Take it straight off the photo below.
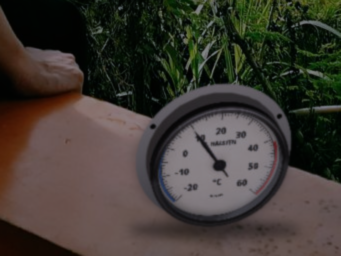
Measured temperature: 10 °C
